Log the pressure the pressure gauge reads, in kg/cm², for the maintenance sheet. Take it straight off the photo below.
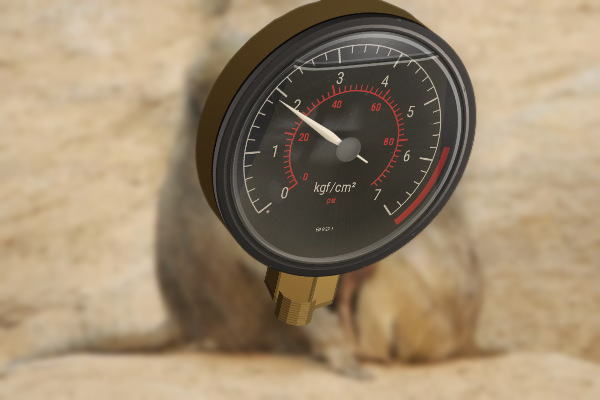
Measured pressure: 1.9 kg/cm²
